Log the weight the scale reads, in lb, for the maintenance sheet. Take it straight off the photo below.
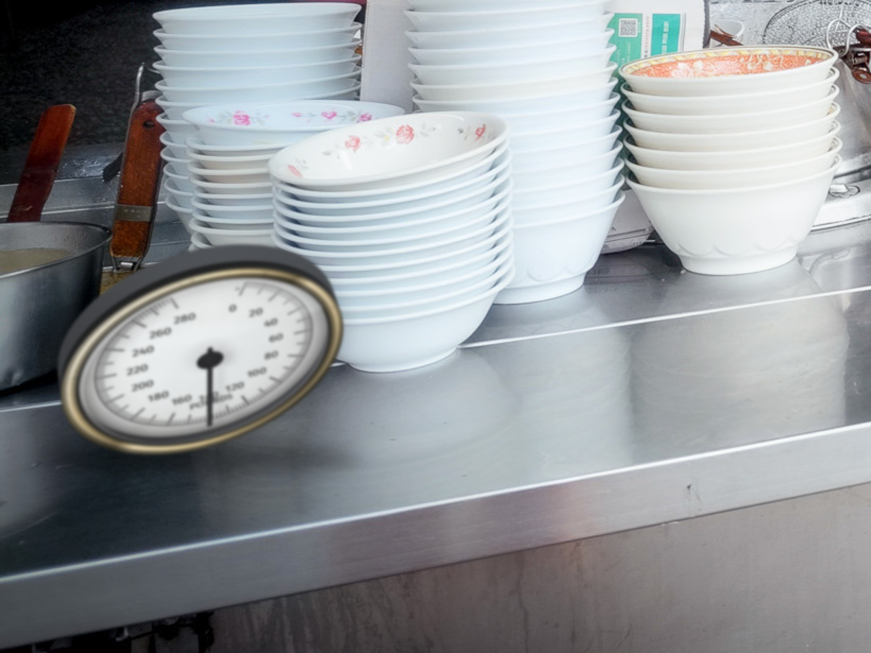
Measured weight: 140 lb
